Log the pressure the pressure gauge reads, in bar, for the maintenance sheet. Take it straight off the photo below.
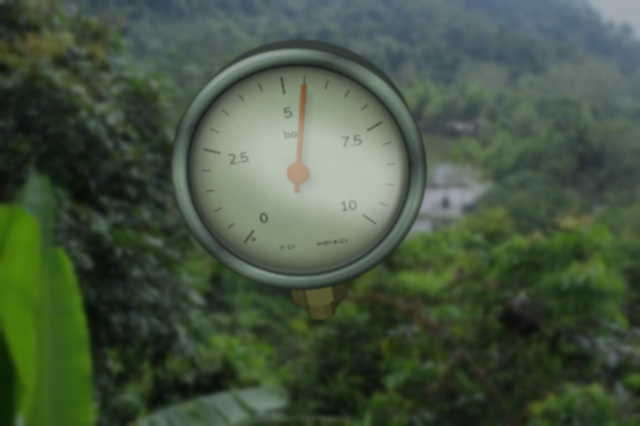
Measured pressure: 5.5 bar
